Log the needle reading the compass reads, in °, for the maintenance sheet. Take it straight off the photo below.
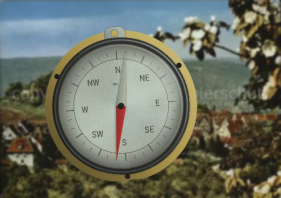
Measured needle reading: 190 °
